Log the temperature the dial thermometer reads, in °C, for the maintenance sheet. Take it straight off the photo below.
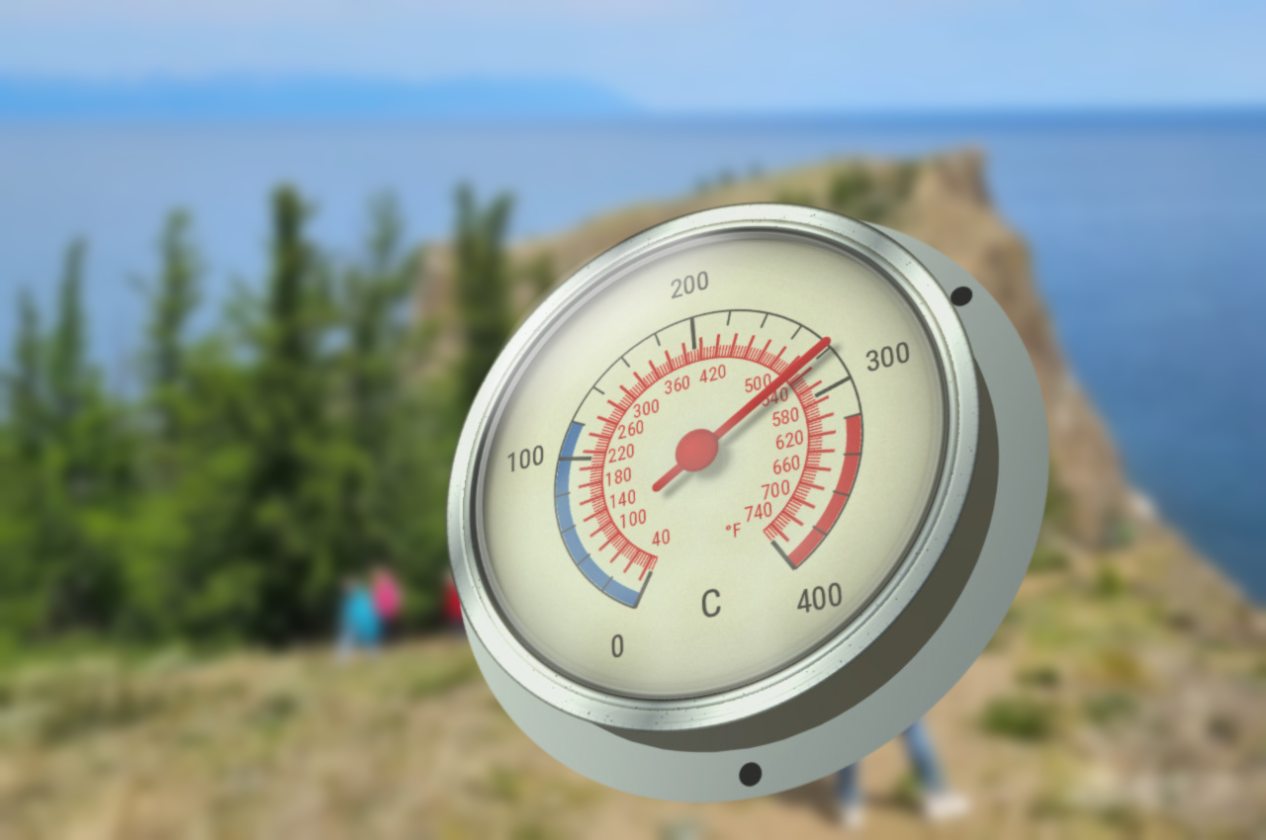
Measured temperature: 280 °C
